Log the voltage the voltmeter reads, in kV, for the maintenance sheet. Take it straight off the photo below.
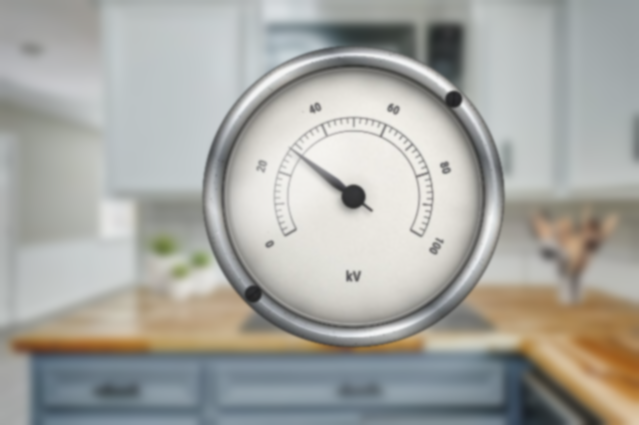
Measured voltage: 28 kV
